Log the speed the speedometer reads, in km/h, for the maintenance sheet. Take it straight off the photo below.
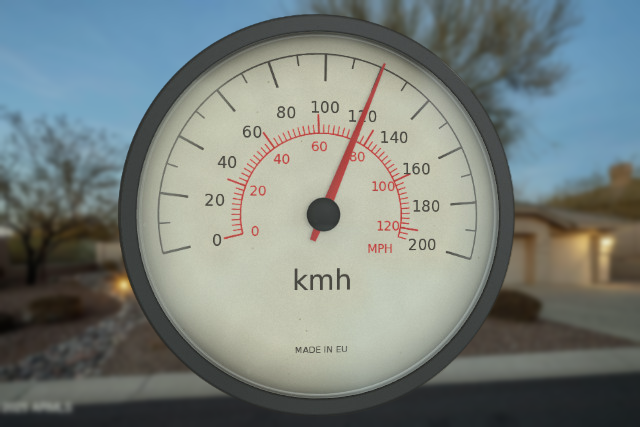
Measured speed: 120 km/h
